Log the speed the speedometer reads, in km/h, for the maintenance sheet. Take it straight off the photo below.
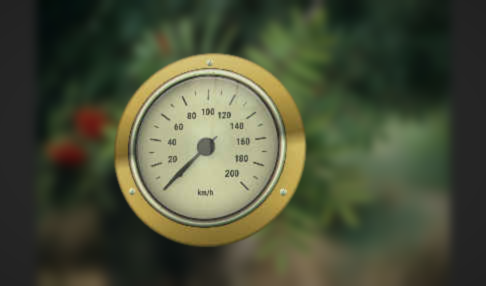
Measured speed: 0 km/h
